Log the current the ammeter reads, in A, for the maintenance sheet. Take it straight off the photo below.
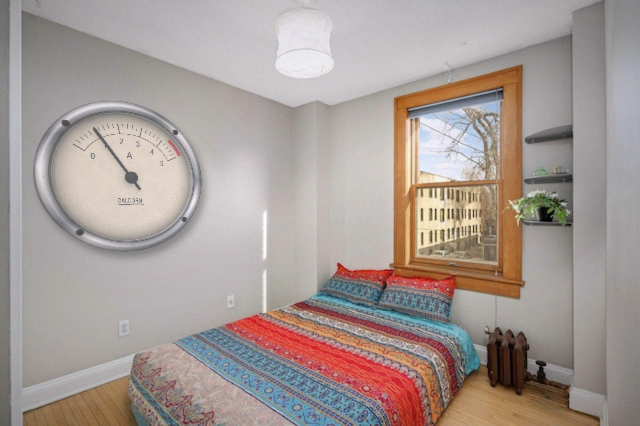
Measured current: 1 A
